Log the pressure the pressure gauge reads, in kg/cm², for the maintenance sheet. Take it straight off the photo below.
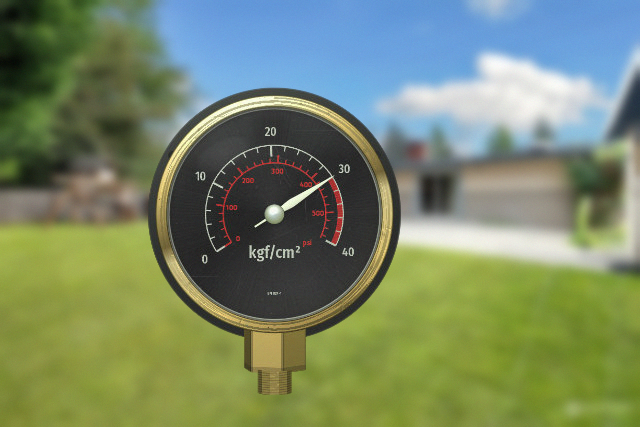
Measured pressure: 30 kg/cm²
